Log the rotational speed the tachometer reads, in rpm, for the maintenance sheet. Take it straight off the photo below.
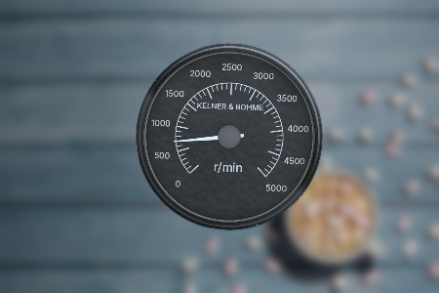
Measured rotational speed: 700 rpm
